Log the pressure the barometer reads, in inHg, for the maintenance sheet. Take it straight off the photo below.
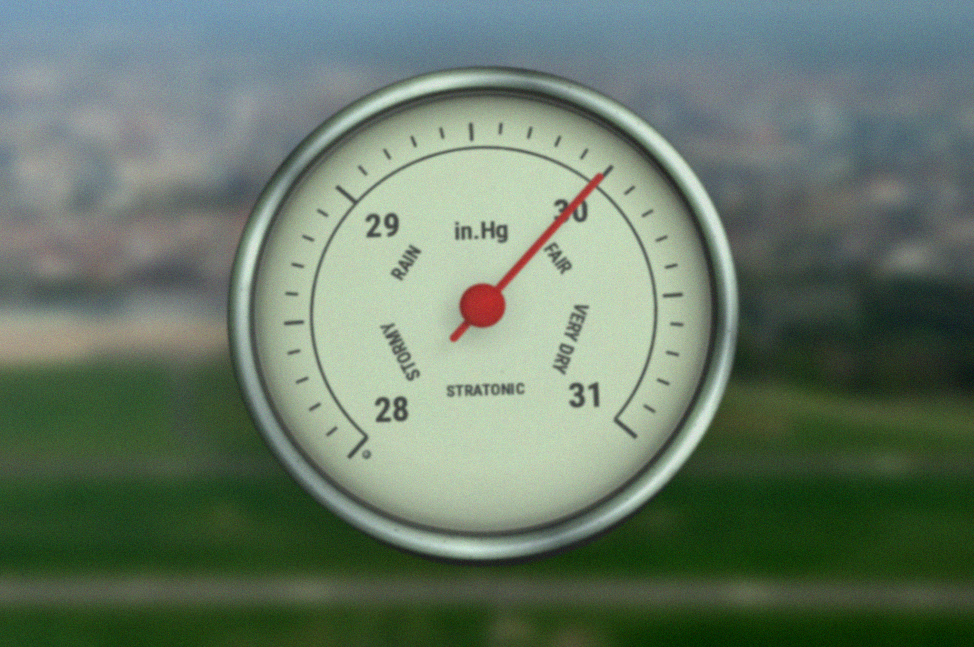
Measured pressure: 30 inHg
